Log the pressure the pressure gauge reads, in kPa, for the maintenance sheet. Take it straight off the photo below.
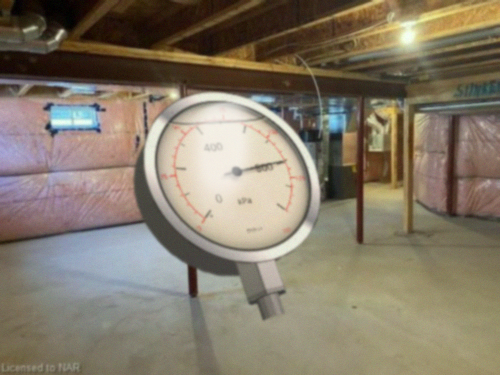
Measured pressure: 800 kPa
